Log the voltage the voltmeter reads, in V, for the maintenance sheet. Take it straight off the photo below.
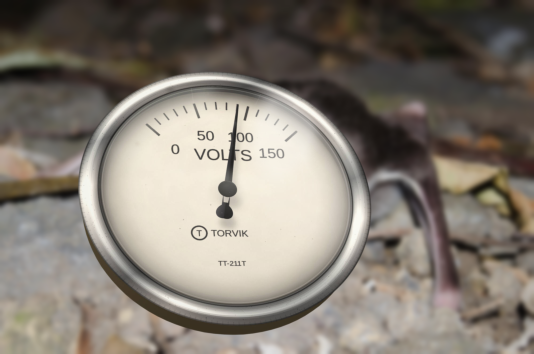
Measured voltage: 90 V
